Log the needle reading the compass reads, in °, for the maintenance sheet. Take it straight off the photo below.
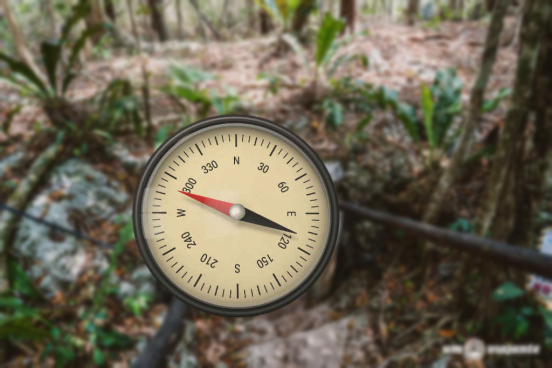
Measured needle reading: 290 °
